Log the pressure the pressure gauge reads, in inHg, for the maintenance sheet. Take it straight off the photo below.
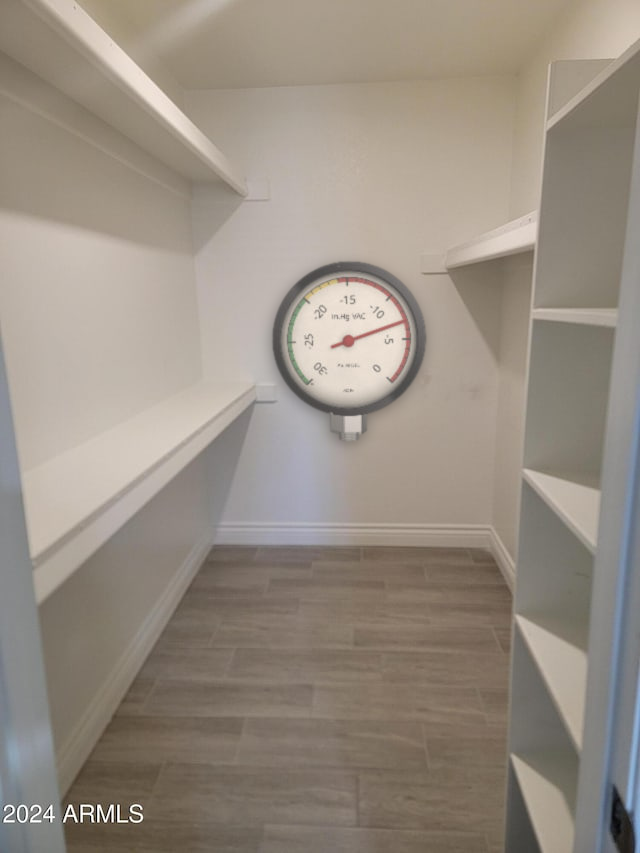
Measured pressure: -7 inHg
